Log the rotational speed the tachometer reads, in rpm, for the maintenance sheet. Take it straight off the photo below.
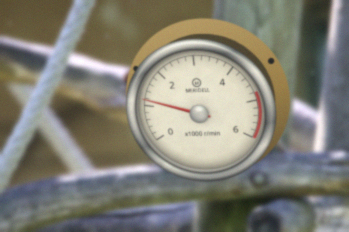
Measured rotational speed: 1200 rpm
